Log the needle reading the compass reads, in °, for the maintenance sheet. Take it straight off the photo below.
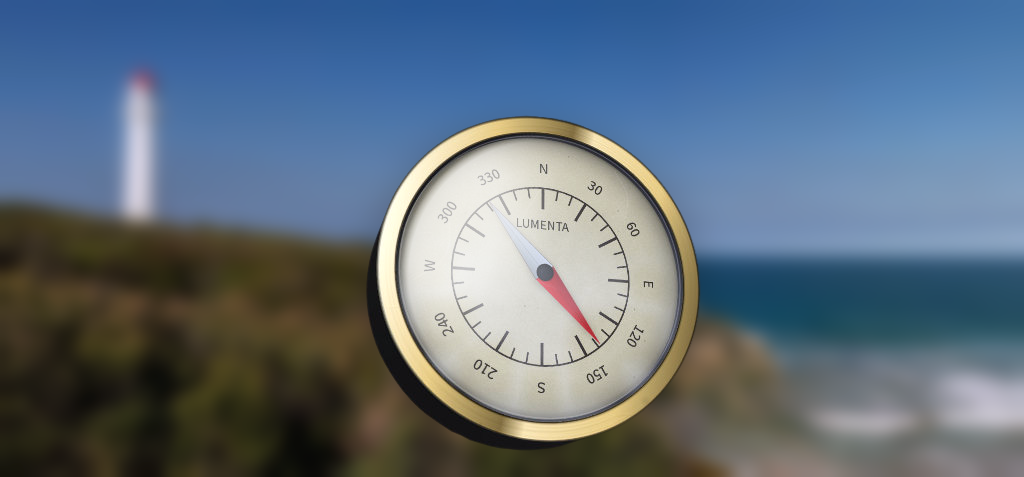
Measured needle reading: 140 °
